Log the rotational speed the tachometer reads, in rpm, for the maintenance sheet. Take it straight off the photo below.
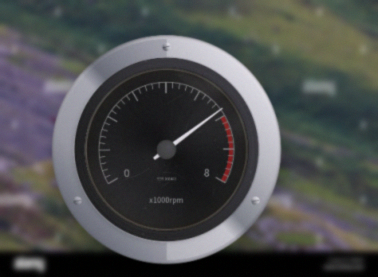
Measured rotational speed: 5800 rpm
